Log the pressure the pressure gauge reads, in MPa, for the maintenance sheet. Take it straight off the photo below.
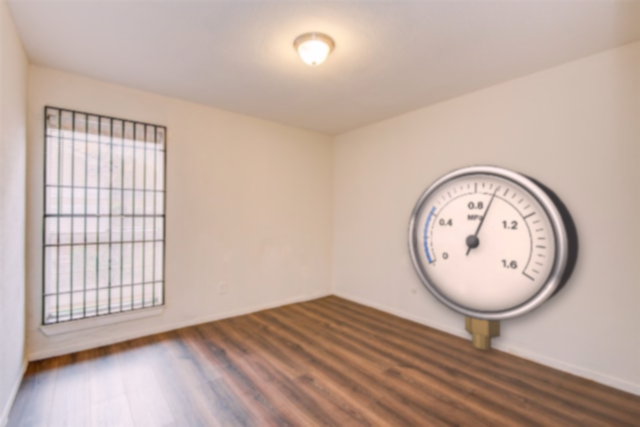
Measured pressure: 0.95 MPa
